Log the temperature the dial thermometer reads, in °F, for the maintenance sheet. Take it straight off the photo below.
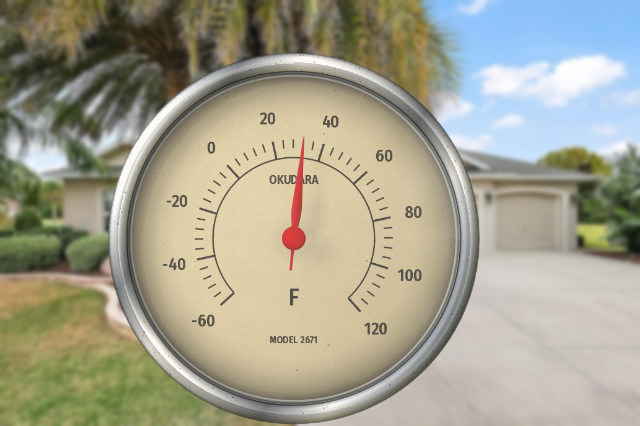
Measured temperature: 32 °F
